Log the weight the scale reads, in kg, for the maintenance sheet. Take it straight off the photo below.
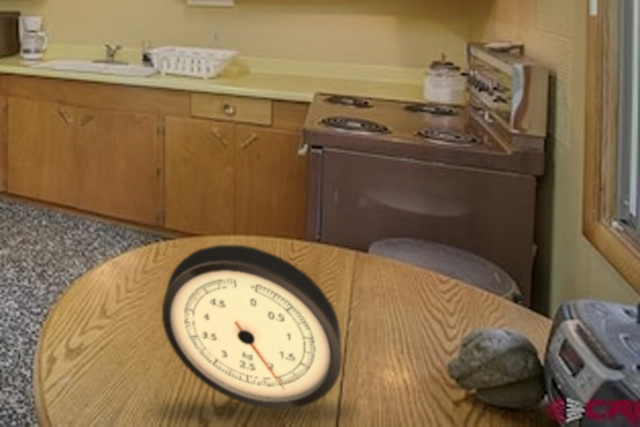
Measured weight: 2 kg
